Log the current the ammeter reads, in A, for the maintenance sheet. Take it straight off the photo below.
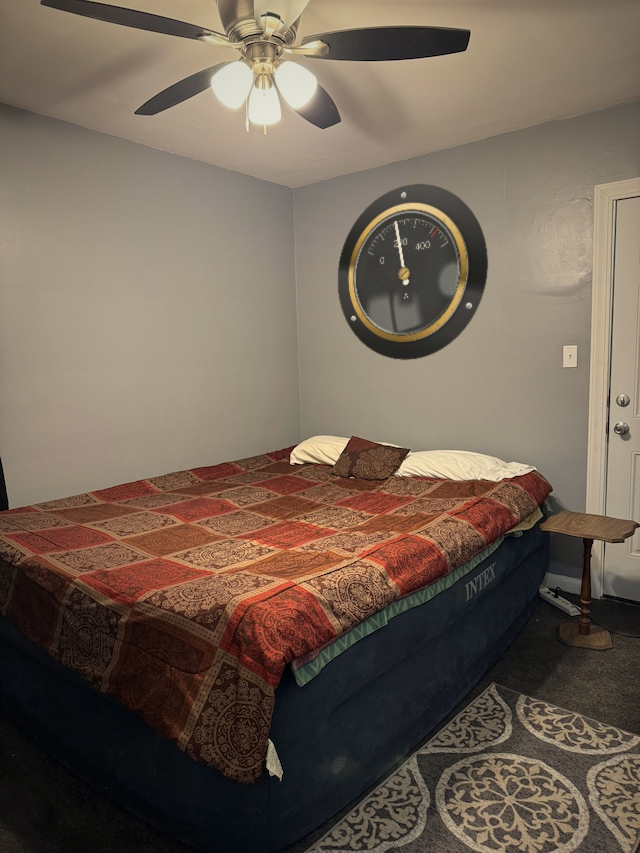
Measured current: 200 A
